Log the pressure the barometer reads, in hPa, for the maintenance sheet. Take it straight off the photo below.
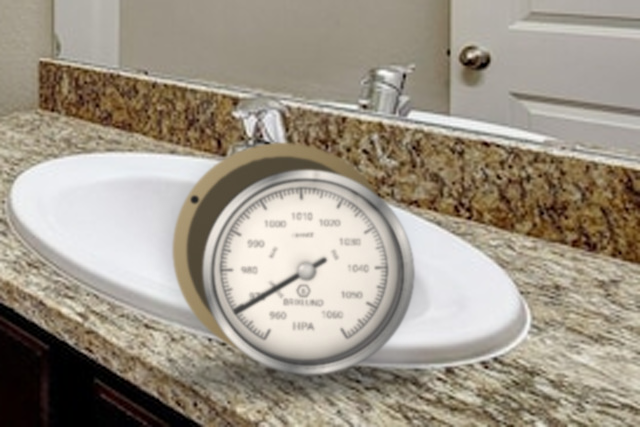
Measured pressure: 970 hPa
